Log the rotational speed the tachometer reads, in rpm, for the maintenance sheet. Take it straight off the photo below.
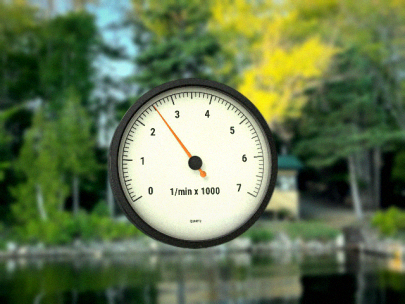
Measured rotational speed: 2500 rpm
